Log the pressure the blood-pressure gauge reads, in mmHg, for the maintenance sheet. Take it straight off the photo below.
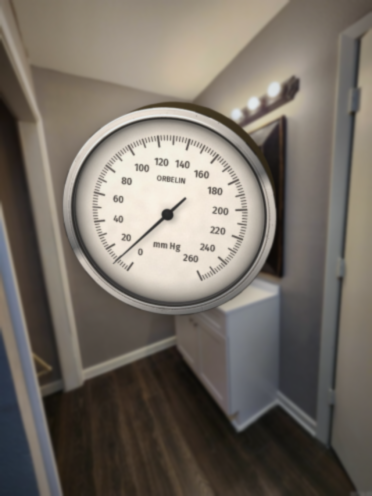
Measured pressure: 10 mmHg
